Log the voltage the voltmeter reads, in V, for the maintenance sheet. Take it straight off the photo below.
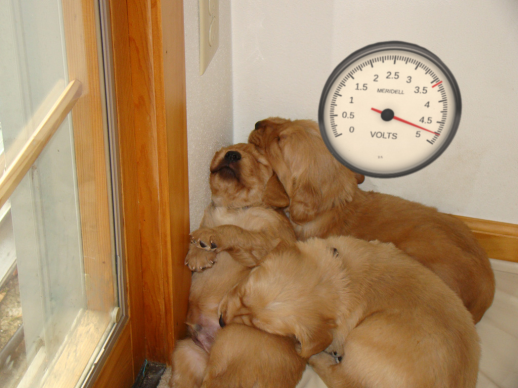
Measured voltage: 4.75 V
